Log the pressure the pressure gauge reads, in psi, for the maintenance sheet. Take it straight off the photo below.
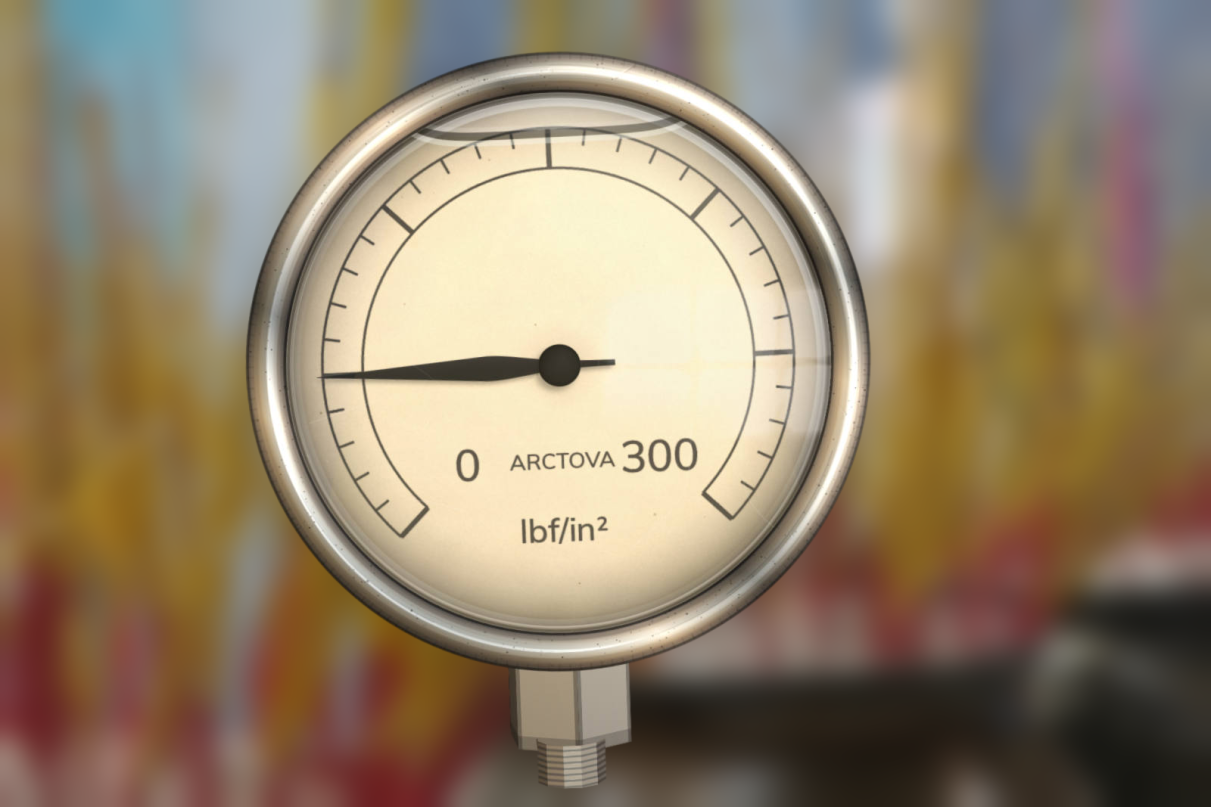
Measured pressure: 50 psi
